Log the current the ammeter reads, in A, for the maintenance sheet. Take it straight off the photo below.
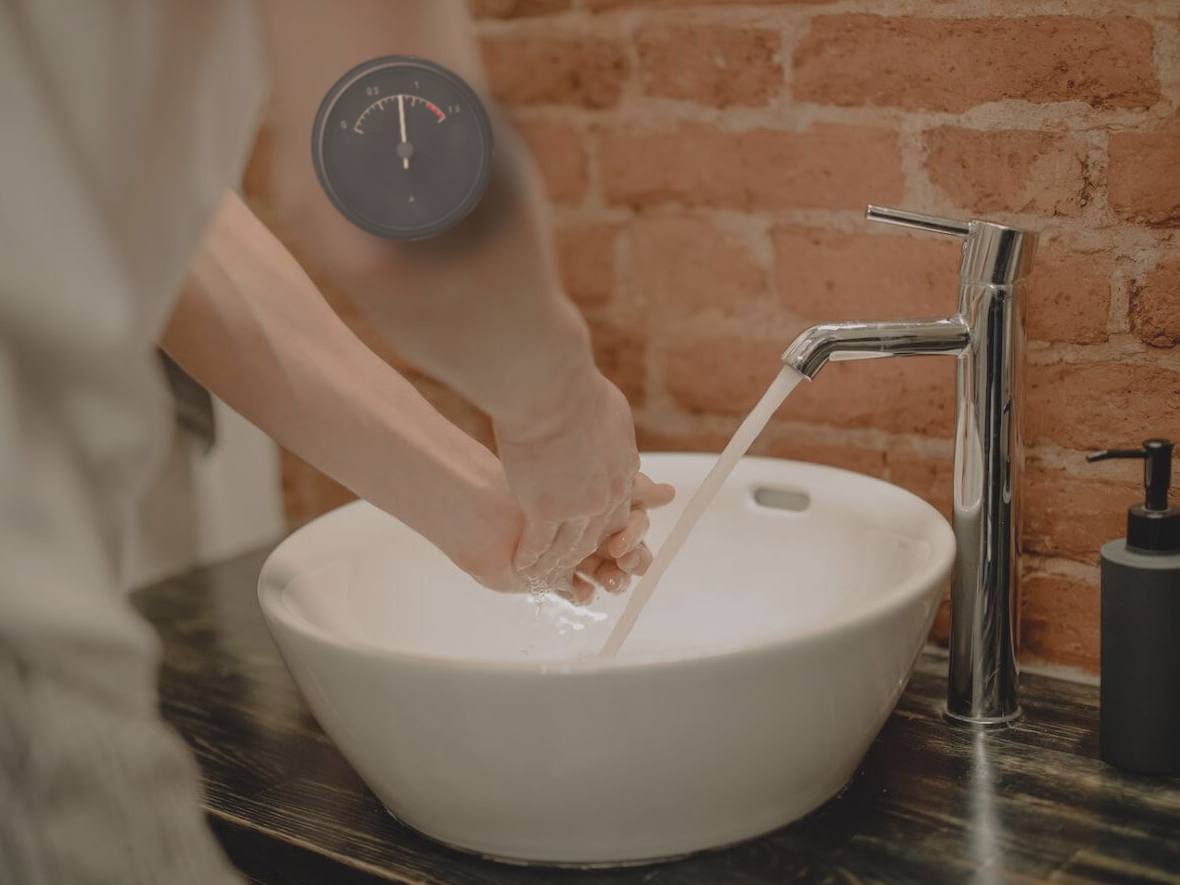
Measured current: 0.8 A
